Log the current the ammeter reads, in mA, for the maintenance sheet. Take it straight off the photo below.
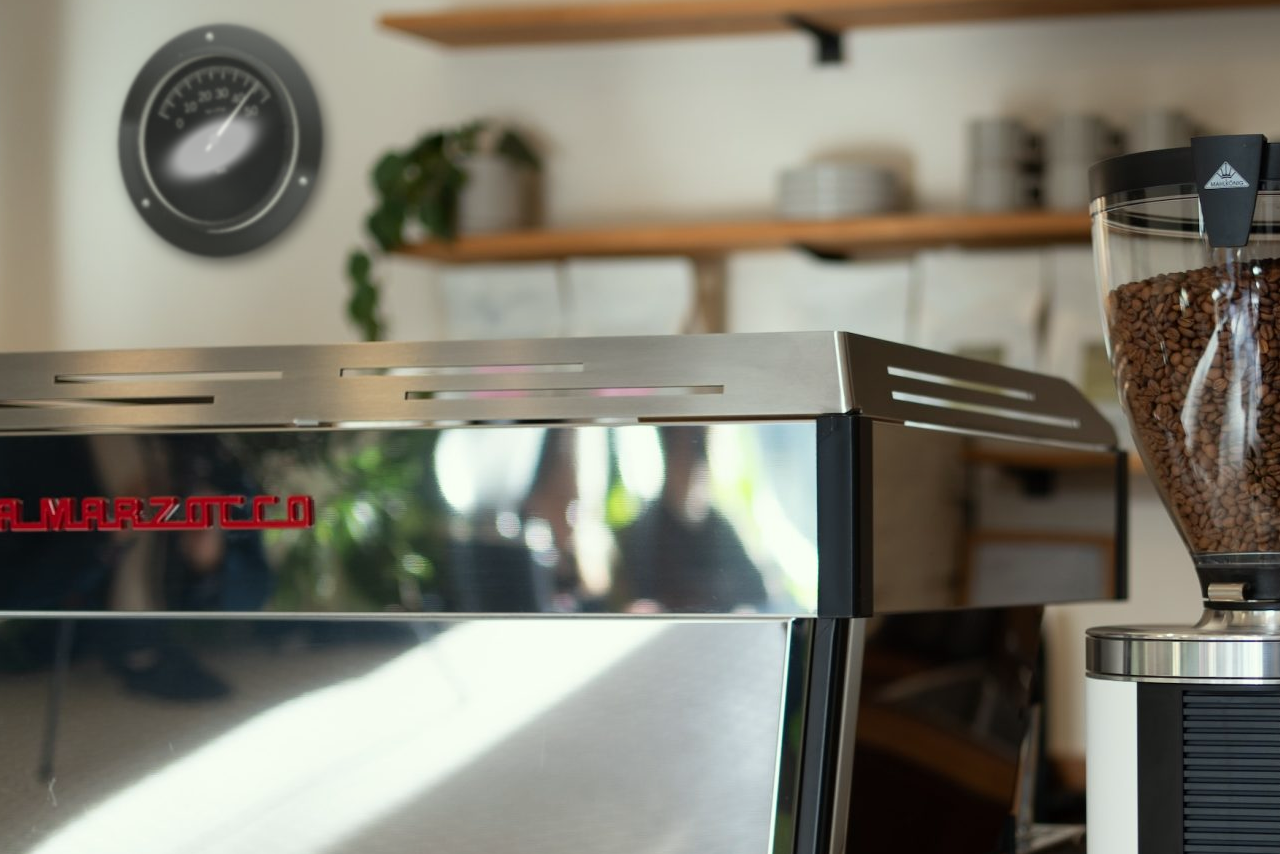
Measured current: 45 mA
